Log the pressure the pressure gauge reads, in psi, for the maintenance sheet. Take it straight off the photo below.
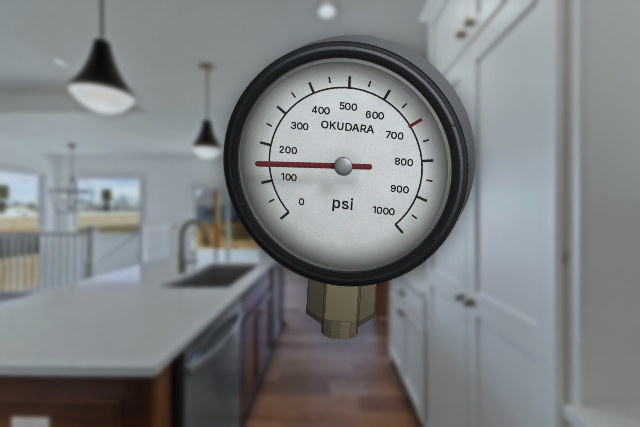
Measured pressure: 150 psi
